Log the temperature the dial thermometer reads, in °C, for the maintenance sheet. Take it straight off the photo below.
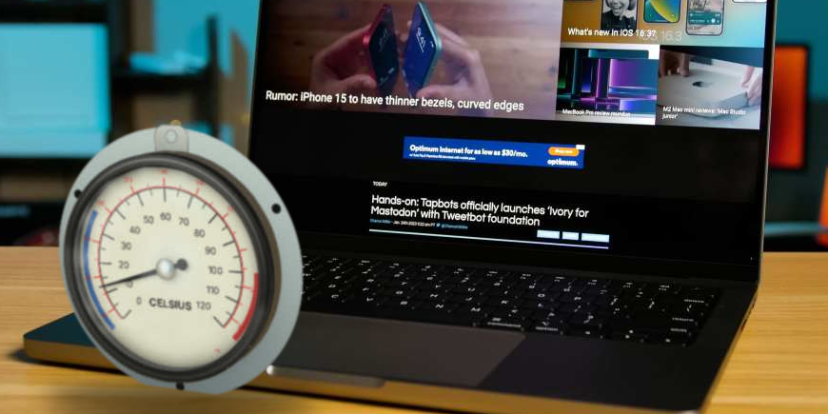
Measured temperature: 12.5 °C
